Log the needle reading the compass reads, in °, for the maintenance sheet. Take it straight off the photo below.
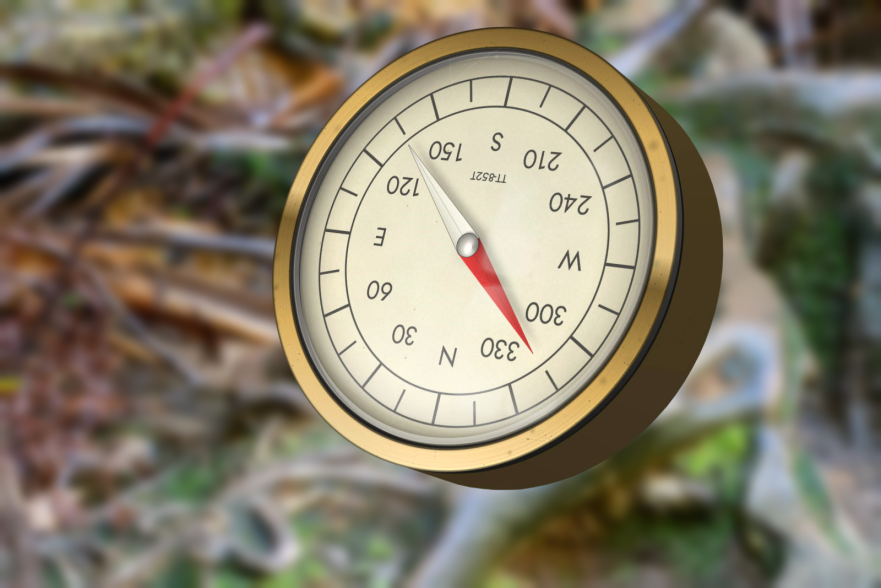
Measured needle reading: 315 °
